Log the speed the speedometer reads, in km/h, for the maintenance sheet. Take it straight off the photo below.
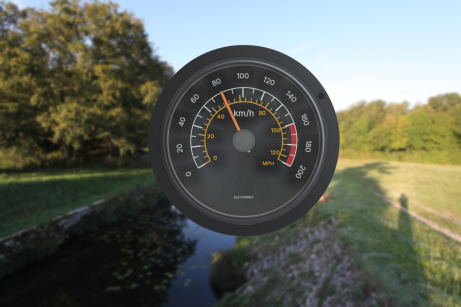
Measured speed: 80 km/h
